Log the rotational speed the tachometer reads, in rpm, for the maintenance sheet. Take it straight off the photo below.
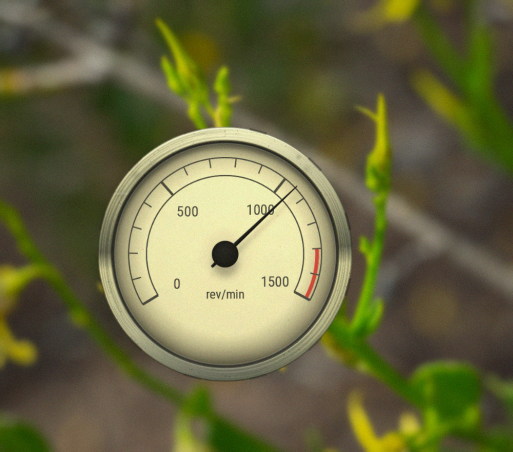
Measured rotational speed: 1050 rpm
